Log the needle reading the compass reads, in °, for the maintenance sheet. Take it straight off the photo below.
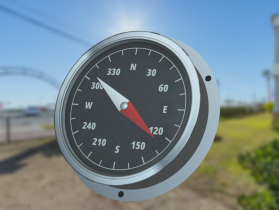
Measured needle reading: 127.5 °
